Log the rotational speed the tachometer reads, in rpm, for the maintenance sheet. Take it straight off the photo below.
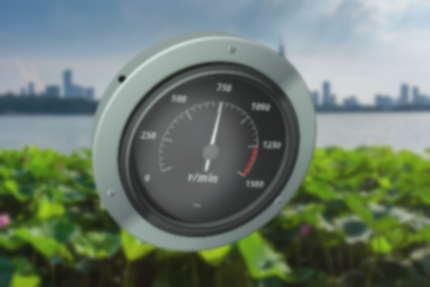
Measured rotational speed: 750 rpm
